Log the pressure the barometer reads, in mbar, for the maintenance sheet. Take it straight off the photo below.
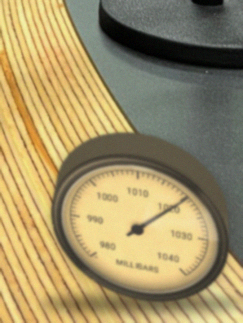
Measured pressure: 1020 mbar
